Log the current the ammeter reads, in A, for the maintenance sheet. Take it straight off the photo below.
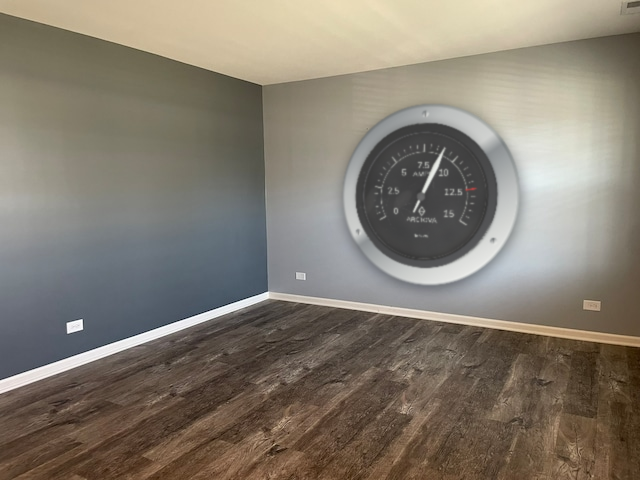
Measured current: 9 A
